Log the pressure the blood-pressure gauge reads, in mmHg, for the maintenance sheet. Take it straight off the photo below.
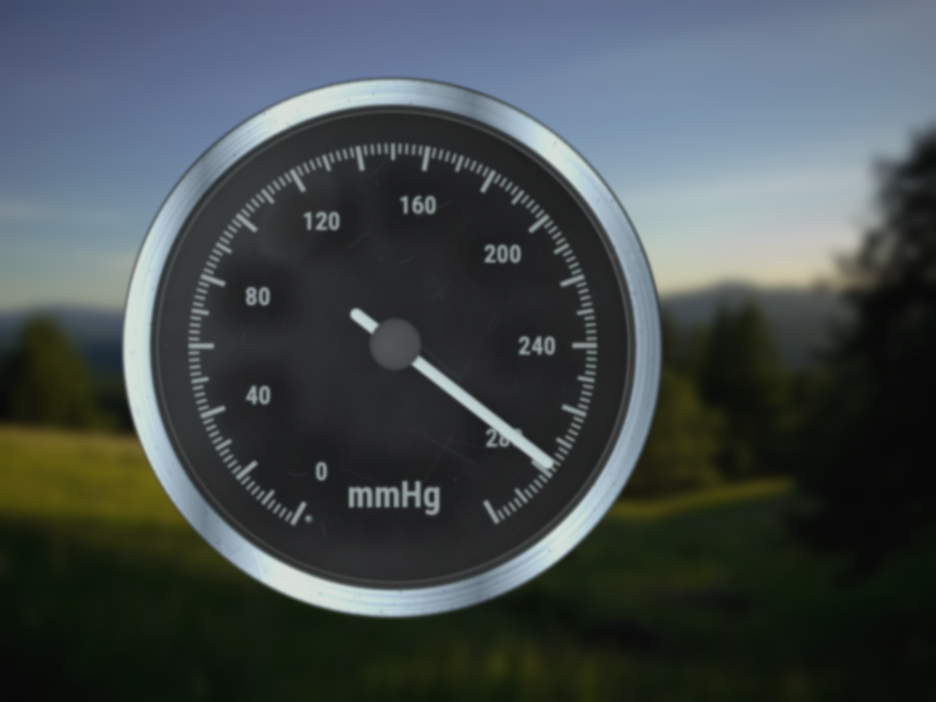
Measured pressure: 278 mmHg
